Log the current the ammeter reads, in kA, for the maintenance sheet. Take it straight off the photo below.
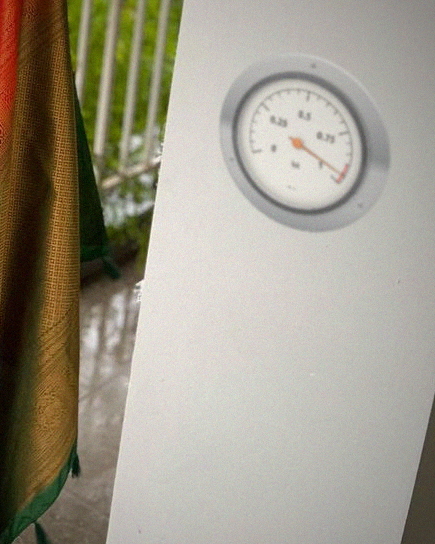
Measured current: 0.95 kA
